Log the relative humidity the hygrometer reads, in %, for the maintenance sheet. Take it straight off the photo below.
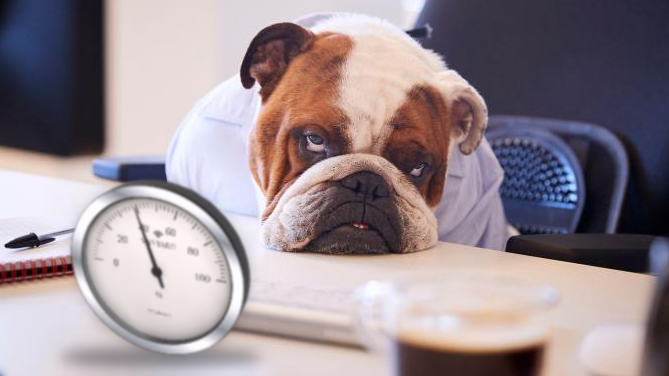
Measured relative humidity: 40 %
